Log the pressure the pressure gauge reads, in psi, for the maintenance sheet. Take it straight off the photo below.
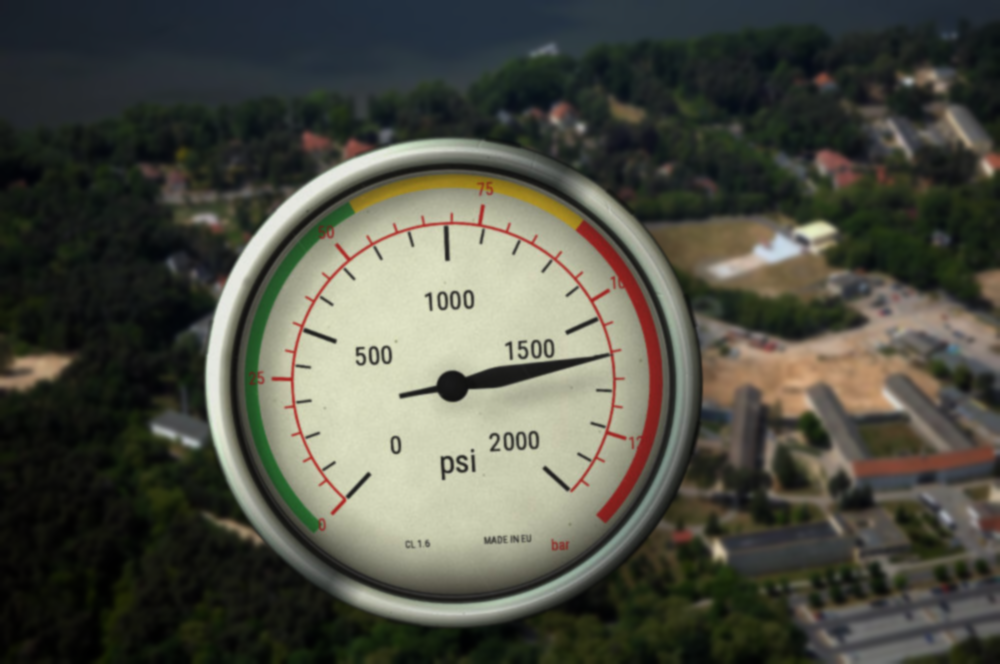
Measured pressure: 1600 psi
